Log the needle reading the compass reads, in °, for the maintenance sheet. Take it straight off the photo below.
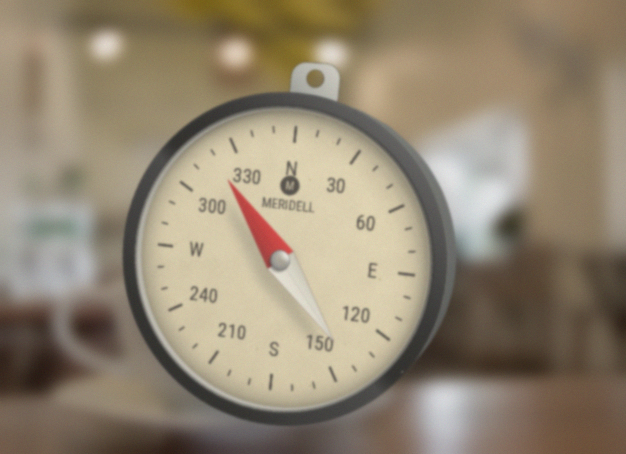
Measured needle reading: 320 °
